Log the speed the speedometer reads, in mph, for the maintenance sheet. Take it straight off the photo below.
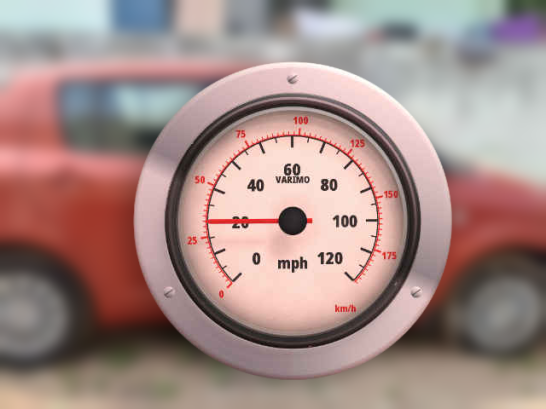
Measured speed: 20 mph
